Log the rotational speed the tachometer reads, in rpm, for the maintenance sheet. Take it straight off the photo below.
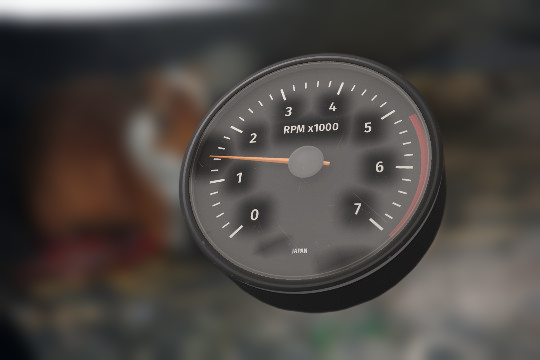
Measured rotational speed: 1400 rpm
